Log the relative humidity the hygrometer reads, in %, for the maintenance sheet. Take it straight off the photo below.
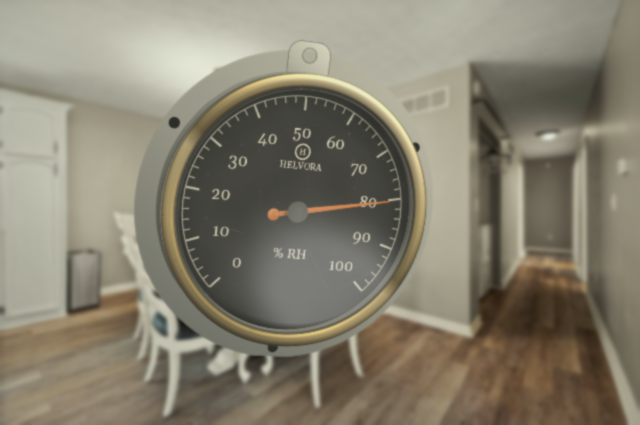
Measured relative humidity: 80 %
